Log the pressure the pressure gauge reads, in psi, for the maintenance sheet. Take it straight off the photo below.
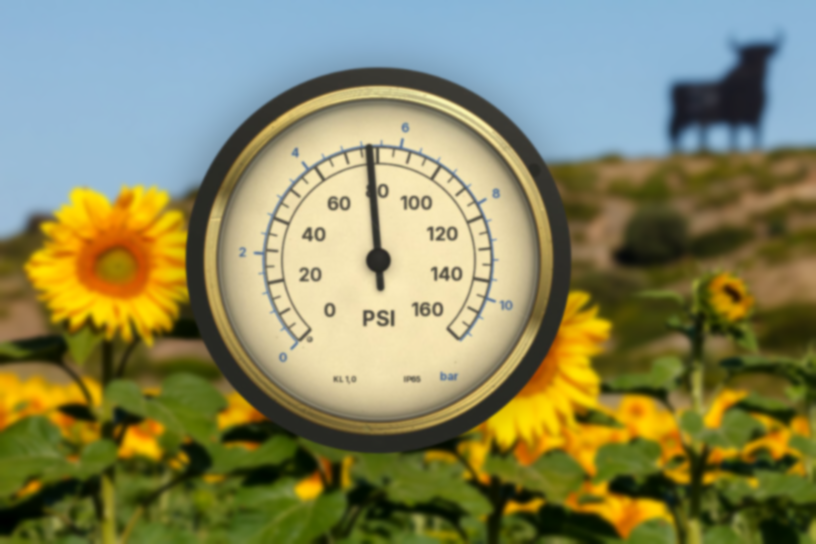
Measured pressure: 77.5 psi
